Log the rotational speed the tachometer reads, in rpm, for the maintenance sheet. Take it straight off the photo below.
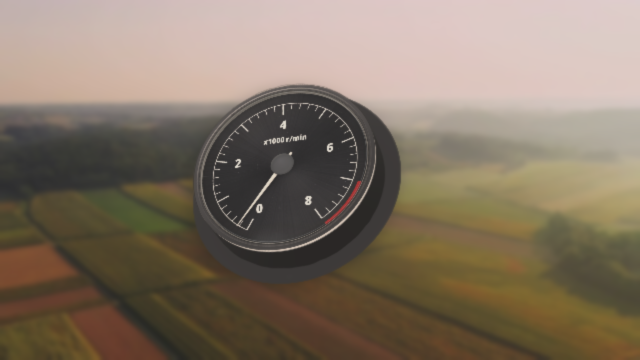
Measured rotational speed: 200 rpm
